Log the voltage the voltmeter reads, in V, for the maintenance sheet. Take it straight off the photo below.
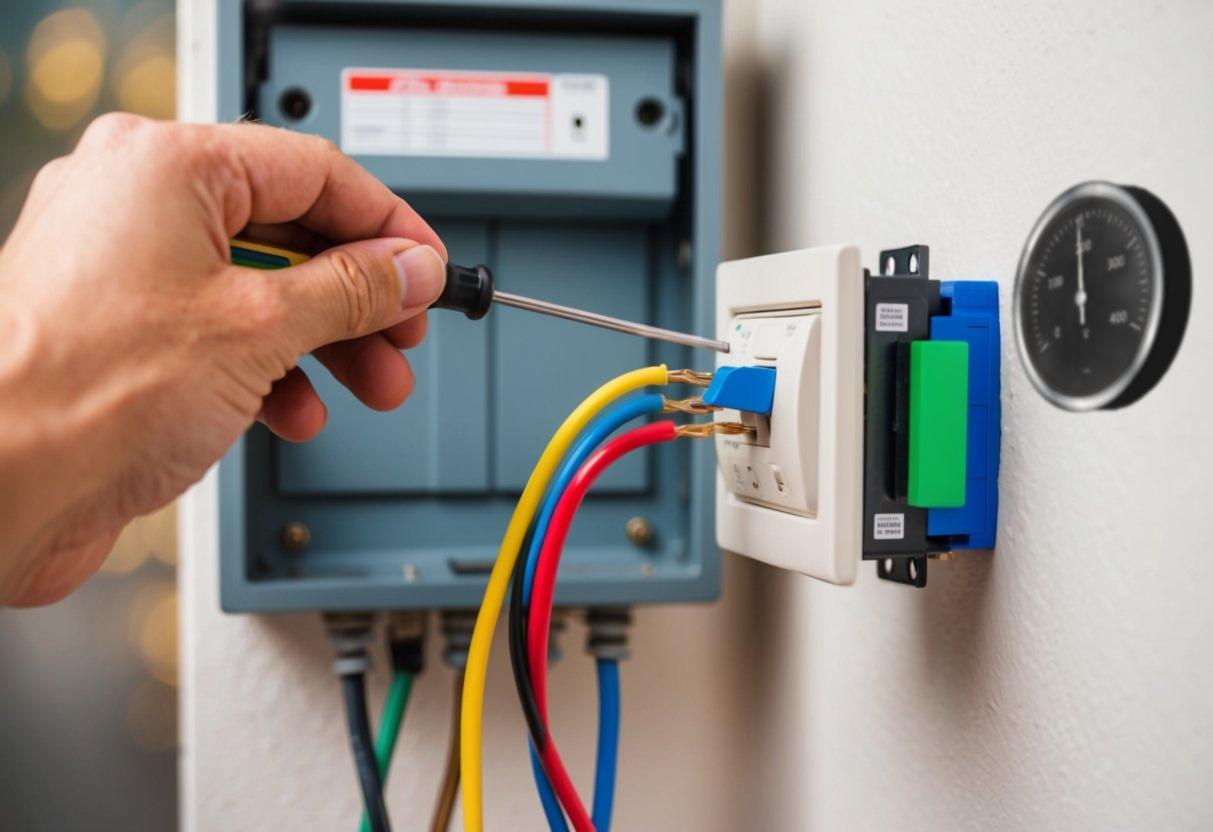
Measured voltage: 200 V
